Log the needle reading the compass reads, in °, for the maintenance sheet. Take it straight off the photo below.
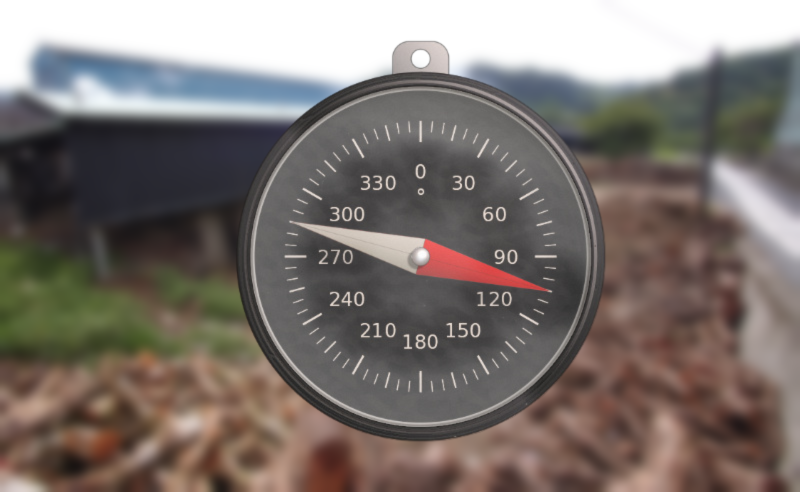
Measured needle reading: 105 °
